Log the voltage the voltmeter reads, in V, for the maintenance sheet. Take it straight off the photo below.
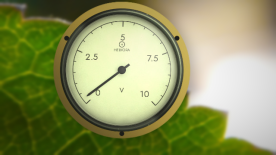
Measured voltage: 0.25 V
